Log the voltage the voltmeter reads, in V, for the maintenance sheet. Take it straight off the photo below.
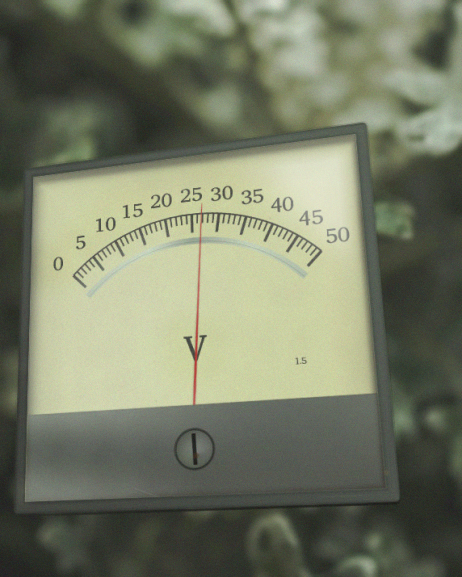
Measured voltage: 27 V
